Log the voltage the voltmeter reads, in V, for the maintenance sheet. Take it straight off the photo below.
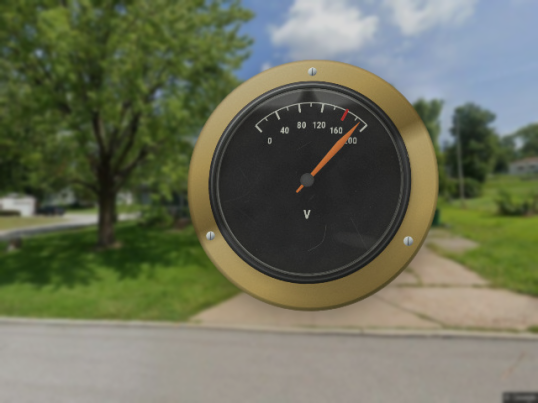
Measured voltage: 190 V
